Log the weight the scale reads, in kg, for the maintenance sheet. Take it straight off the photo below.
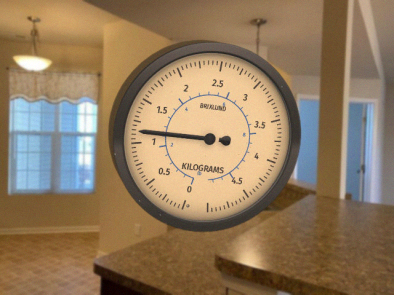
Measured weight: 1.15 kg
